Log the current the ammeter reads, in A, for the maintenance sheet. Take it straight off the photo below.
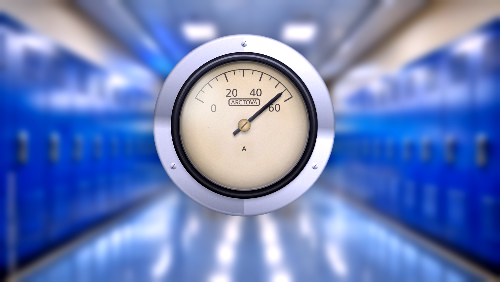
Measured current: 55 A
